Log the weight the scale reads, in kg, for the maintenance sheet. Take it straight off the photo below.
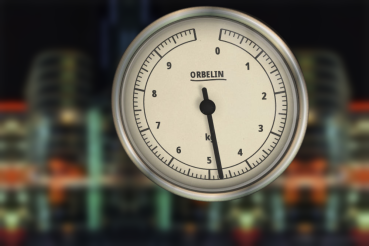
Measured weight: 4.7 kg
